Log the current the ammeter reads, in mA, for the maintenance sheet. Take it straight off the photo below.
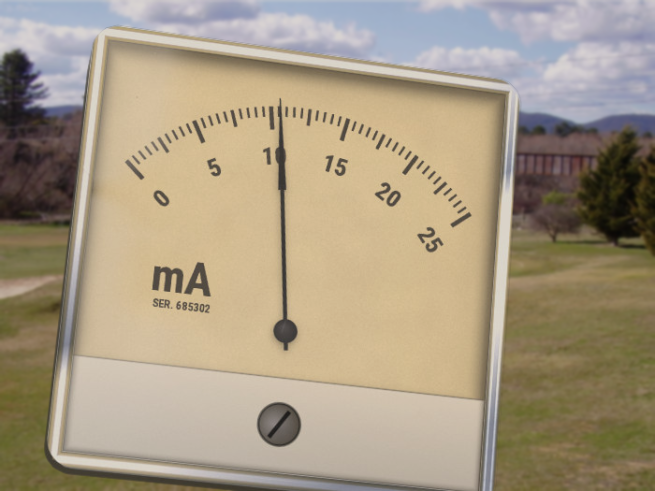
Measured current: 10.5 mA
